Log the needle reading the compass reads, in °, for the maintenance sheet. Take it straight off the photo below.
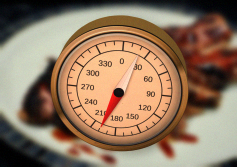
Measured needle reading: 200 °
